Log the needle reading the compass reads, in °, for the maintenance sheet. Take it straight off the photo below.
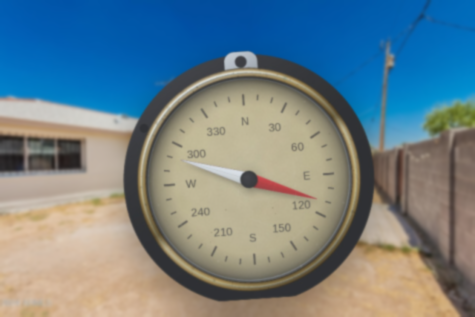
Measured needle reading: 110 °
